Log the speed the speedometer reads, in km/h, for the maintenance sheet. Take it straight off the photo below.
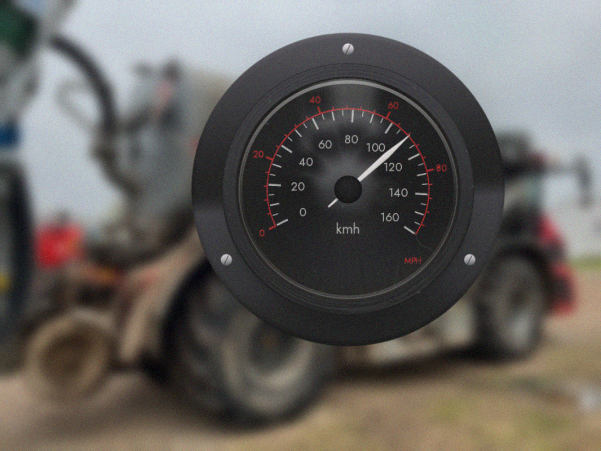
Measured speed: 110 km/h
